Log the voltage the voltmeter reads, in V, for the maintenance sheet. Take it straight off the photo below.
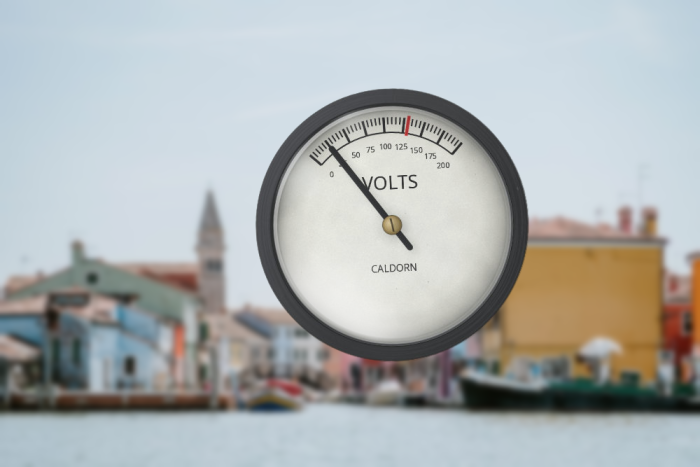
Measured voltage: 25 V
